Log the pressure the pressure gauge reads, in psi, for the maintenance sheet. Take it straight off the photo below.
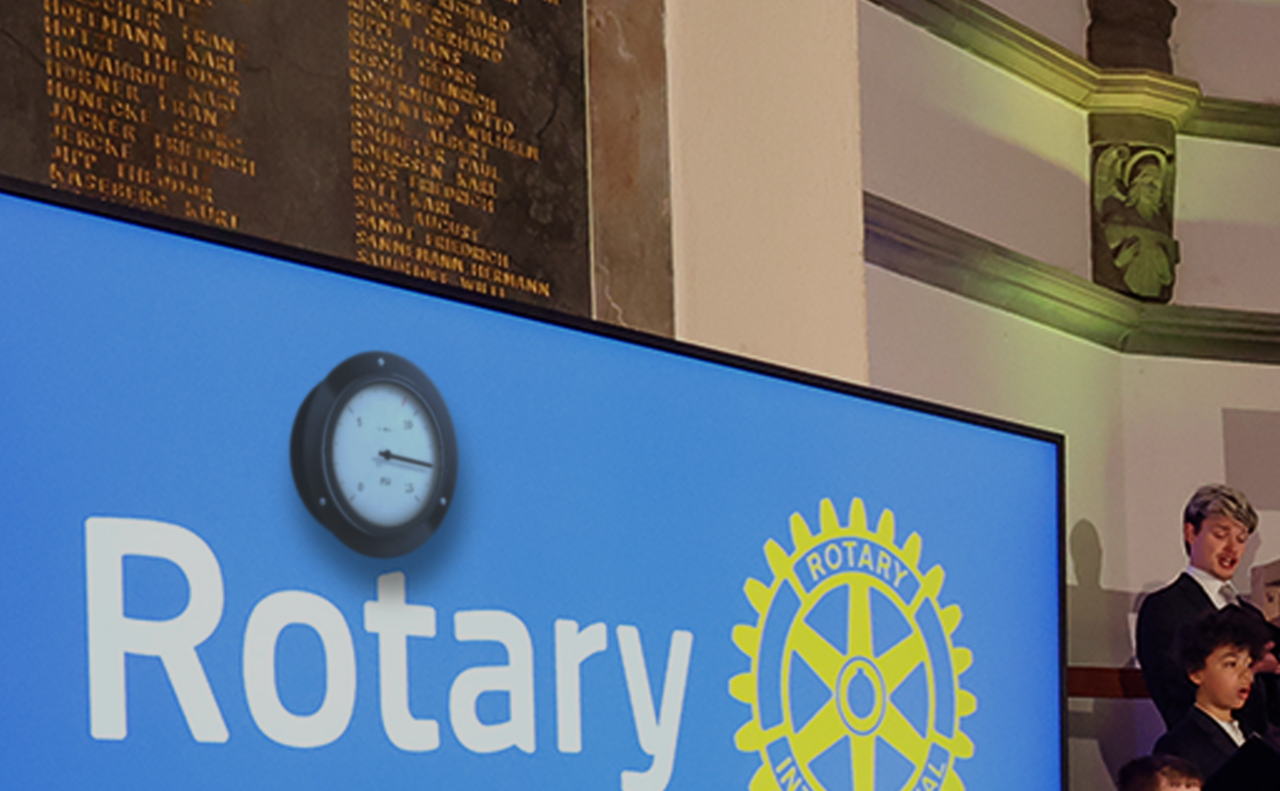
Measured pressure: 13 psi
